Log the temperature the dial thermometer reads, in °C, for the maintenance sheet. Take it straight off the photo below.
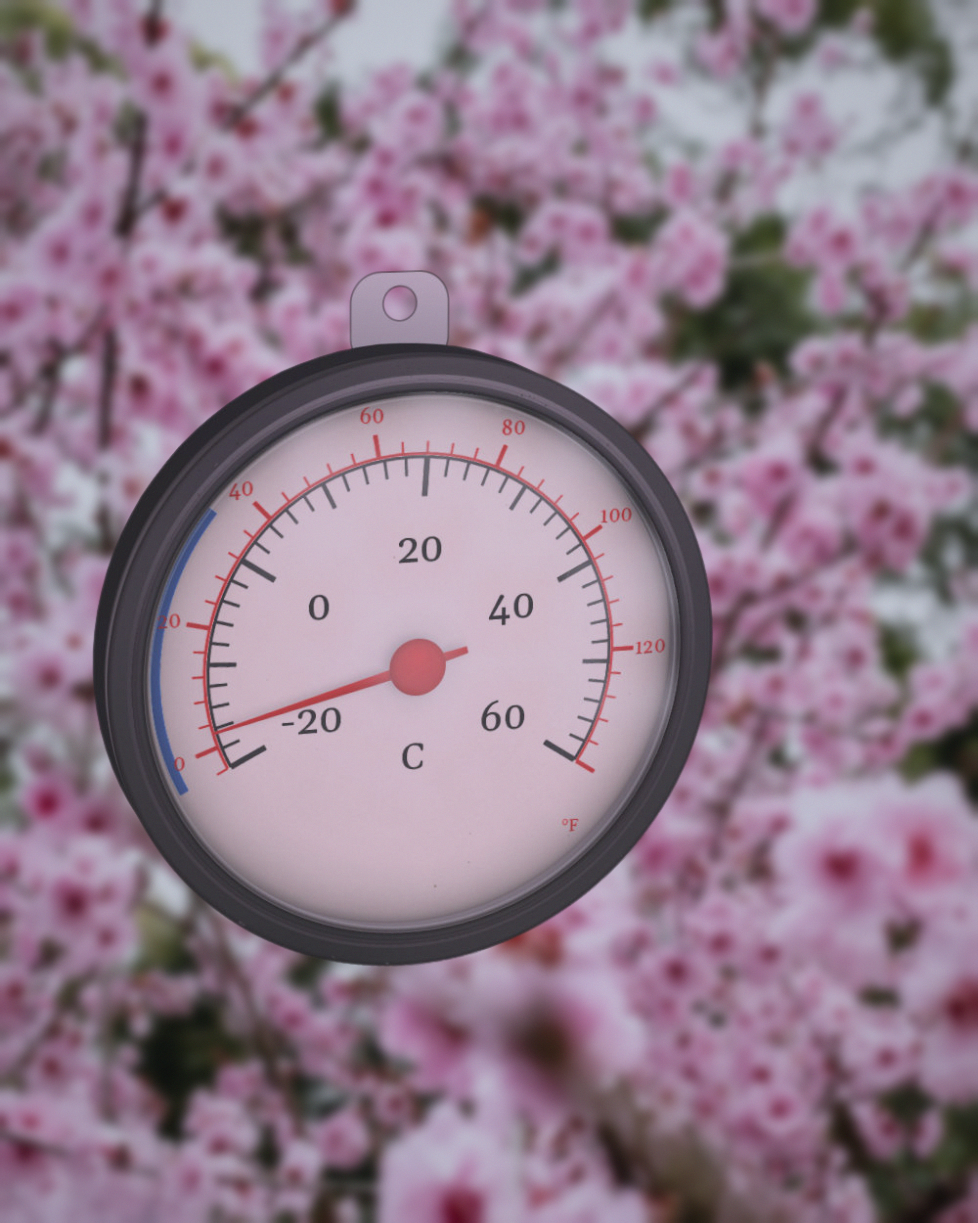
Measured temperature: -16 °C
